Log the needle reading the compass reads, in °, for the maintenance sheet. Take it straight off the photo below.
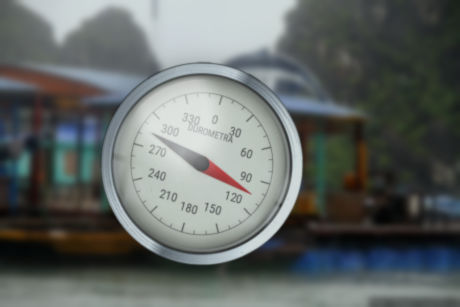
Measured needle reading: 105 °
